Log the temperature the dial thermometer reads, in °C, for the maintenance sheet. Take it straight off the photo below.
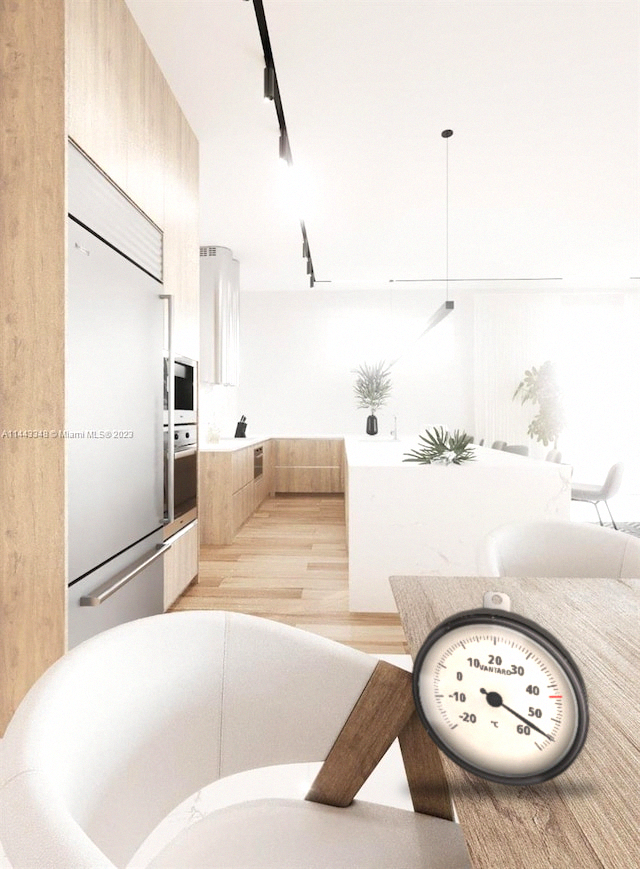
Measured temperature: 55 °C
